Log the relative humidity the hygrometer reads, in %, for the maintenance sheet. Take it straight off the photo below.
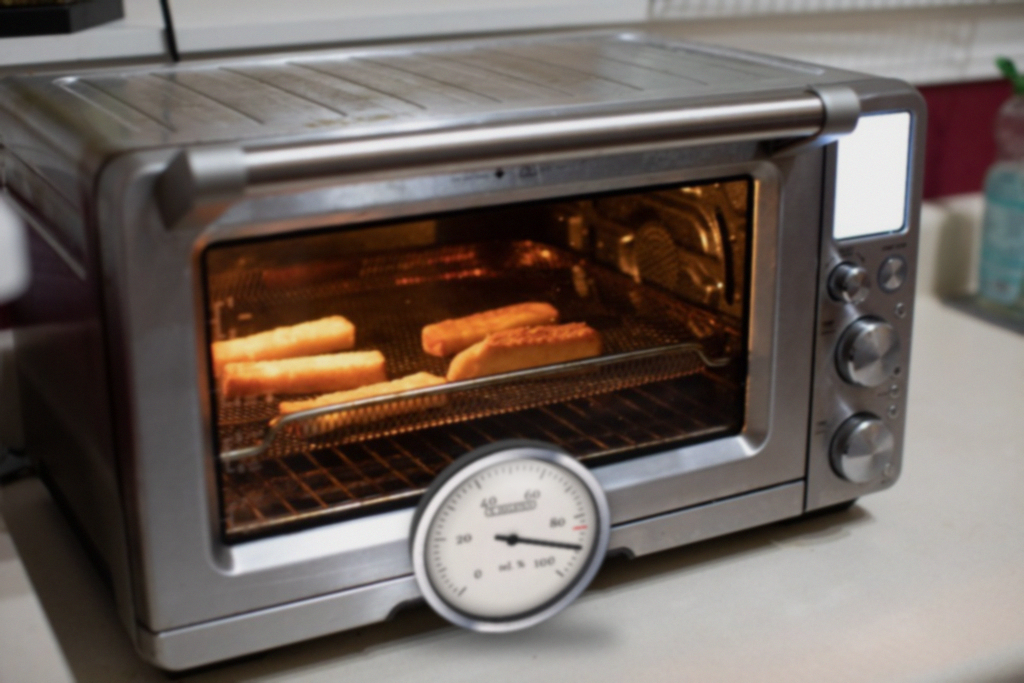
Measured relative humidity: 90 %
